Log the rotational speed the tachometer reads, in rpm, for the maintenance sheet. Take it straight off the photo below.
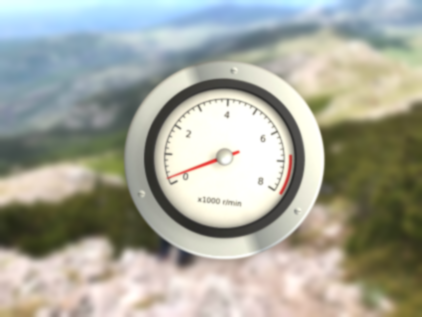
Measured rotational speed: 200 rpm
